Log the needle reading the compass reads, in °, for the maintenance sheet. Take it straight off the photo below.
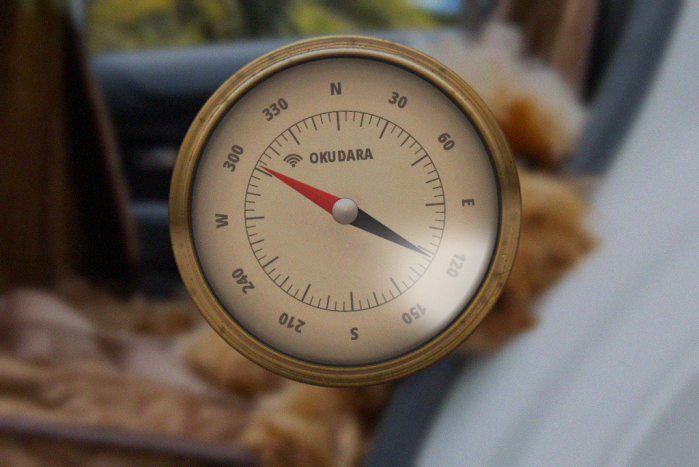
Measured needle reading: 302.5 °
